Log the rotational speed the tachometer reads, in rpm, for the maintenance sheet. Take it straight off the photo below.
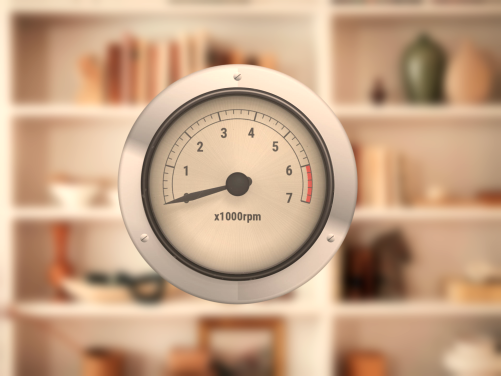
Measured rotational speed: 0 rpm
